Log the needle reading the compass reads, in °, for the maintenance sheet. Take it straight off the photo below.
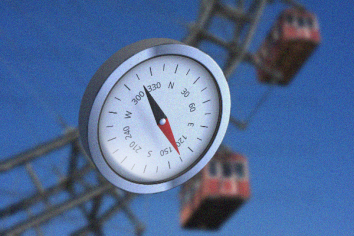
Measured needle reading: 135 °
